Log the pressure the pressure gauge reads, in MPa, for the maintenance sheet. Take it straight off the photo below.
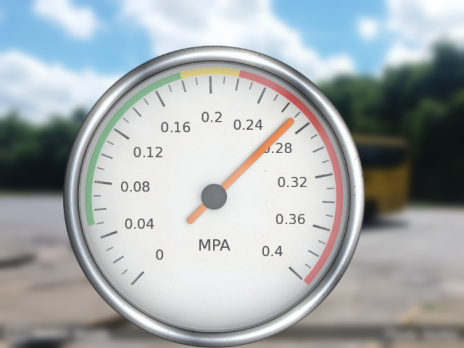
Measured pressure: 0.27 MPa
